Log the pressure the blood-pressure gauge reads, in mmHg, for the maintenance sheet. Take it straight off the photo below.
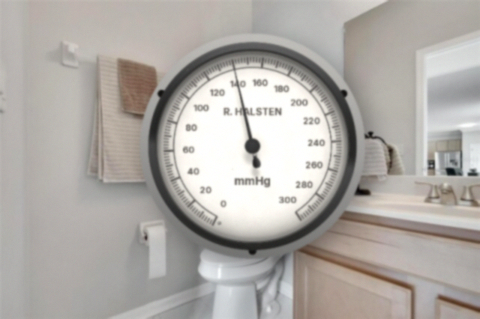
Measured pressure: 140 mmHg
